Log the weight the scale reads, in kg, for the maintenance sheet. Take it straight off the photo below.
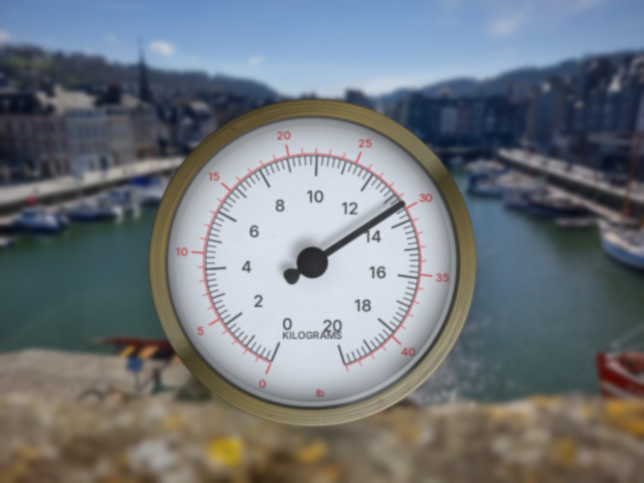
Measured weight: 13.4 kg
